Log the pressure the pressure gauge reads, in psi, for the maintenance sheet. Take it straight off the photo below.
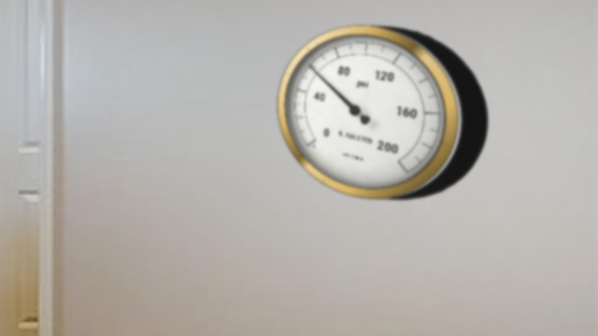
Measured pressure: 60 psi
